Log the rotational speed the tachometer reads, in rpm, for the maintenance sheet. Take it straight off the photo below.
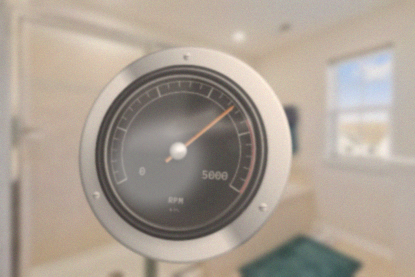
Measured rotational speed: 3500 rpm
